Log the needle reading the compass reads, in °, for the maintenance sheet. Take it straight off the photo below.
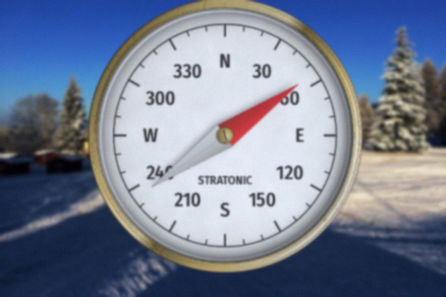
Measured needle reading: 55 °
